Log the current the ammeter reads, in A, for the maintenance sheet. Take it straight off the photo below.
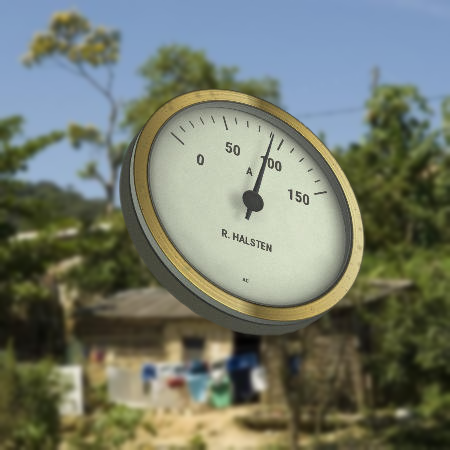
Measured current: 90 A
